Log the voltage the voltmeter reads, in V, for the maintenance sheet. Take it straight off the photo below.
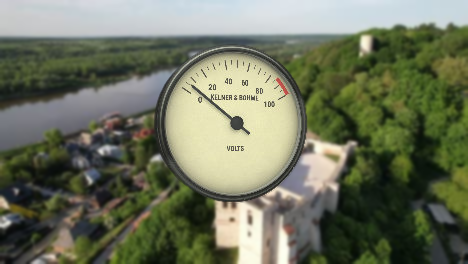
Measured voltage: 5 V
